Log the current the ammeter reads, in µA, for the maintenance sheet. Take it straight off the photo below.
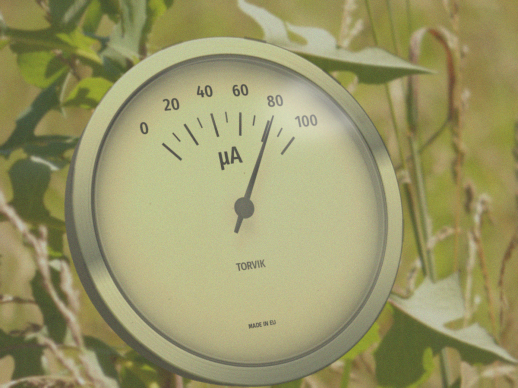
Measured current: 80 µA
